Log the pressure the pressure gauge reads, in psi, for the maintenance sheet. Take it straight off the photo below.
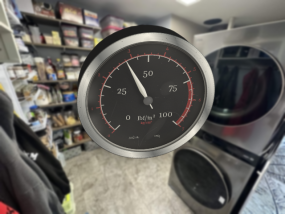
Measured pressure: 40 psi
